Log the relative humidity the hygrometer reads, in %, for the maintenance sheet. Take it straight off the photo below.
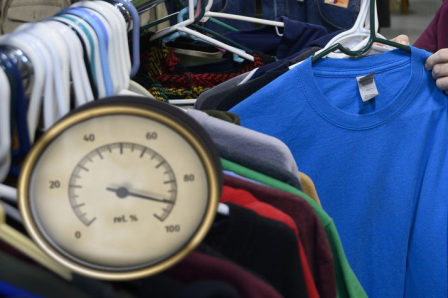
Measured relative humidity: 90 %
